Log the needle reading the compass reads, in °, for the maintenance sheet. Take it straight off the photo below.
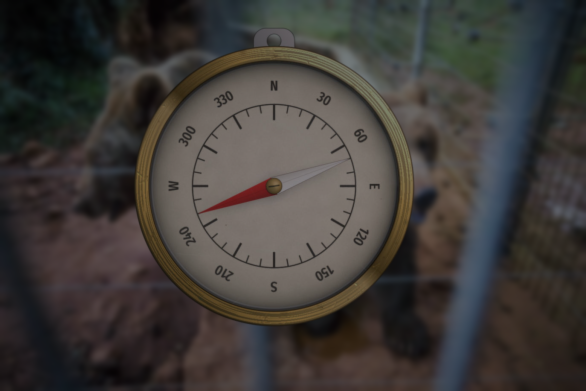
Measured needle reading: 250 °
